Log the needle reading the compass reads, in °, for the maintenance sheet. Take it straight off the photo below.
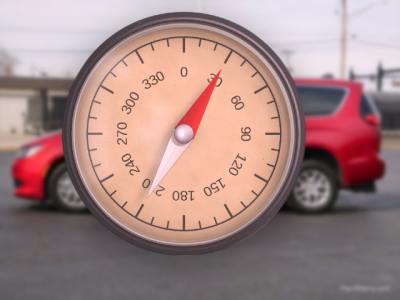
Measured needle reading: 30 °
